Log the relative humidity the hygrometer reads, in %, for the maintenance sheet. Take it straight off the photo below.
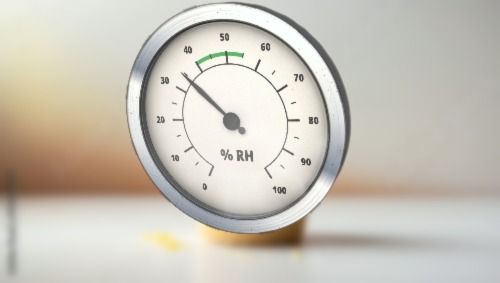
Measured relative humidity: 35 %
